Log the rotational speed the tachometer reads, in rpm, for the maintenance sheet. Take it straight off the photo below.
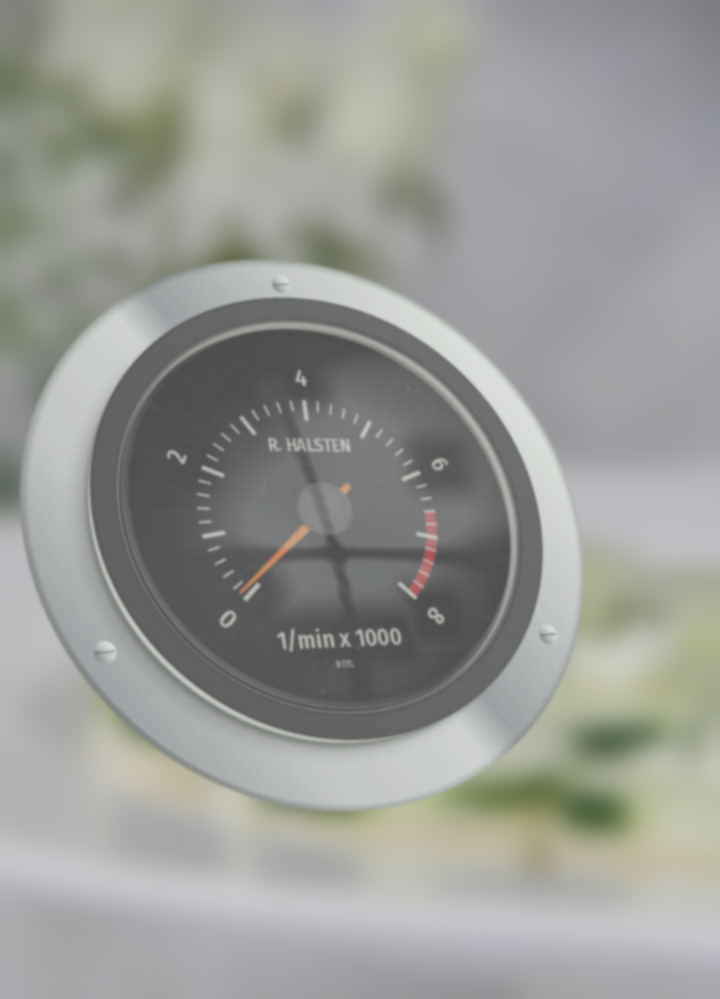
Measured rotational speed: 100 rpm
